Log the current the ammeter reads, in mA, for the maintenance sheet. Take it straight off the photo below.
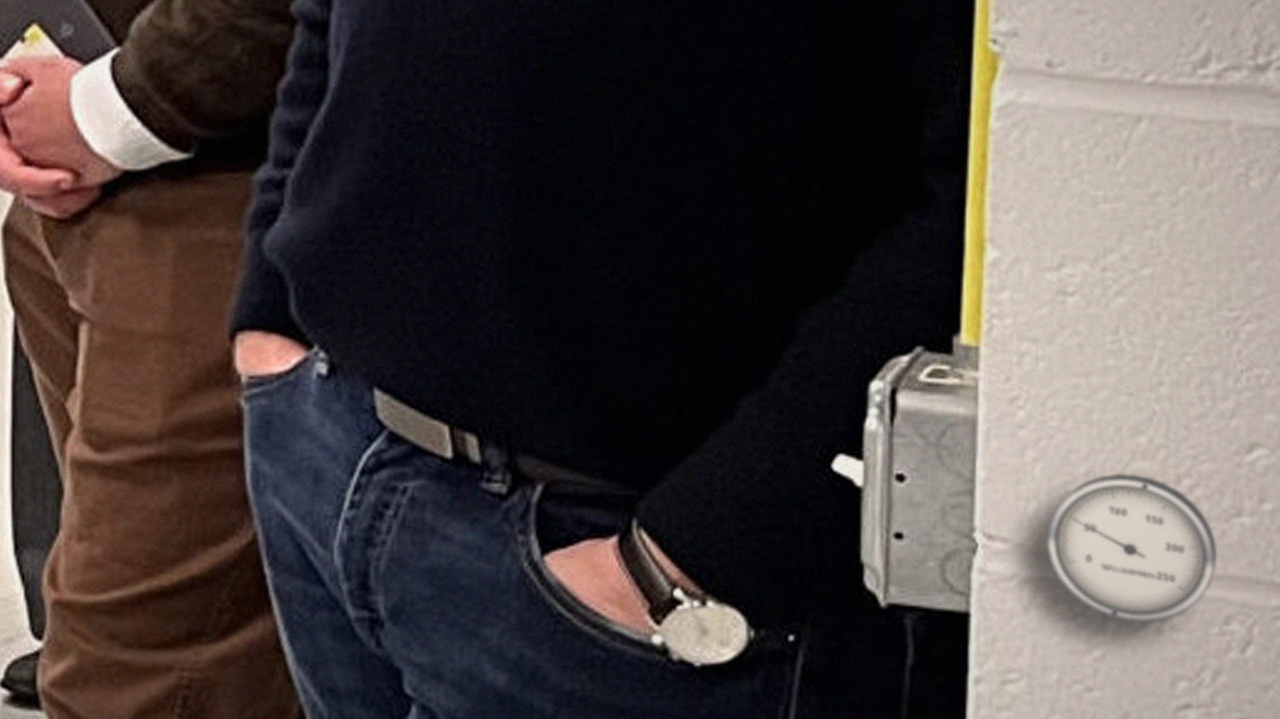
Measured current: 50 mA
